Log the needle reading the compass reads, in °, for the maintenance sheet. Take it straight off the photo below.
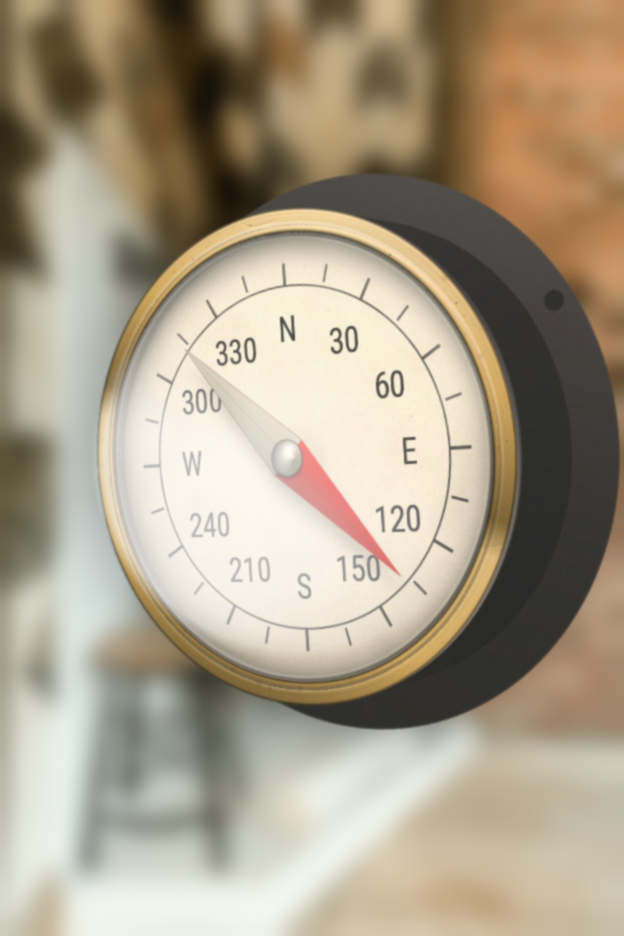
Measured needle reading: 135 °
